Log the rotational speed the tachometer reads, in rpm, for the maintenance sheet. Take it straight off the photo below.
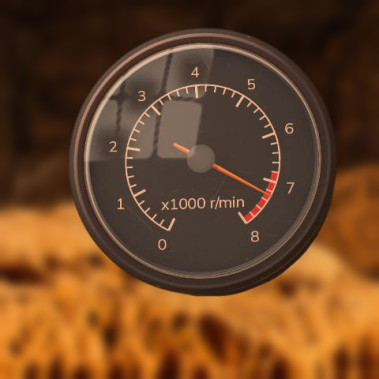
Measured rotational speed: 7300 rpm
